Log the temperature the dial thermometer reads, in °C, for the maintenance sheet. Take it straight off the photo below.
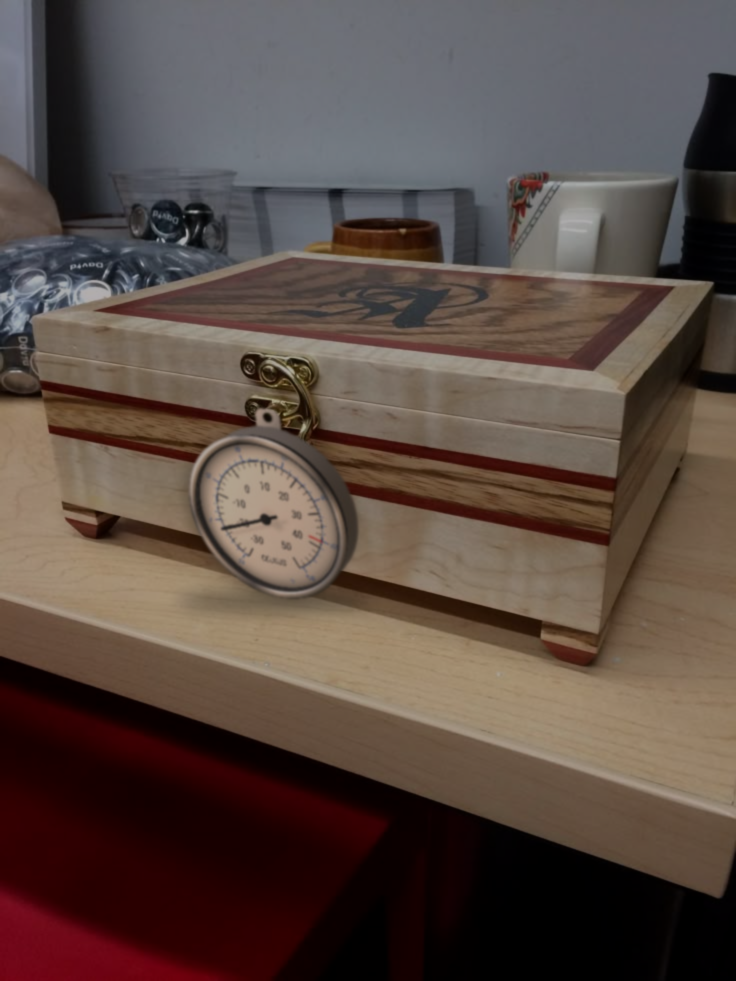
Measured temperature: -20 °C
